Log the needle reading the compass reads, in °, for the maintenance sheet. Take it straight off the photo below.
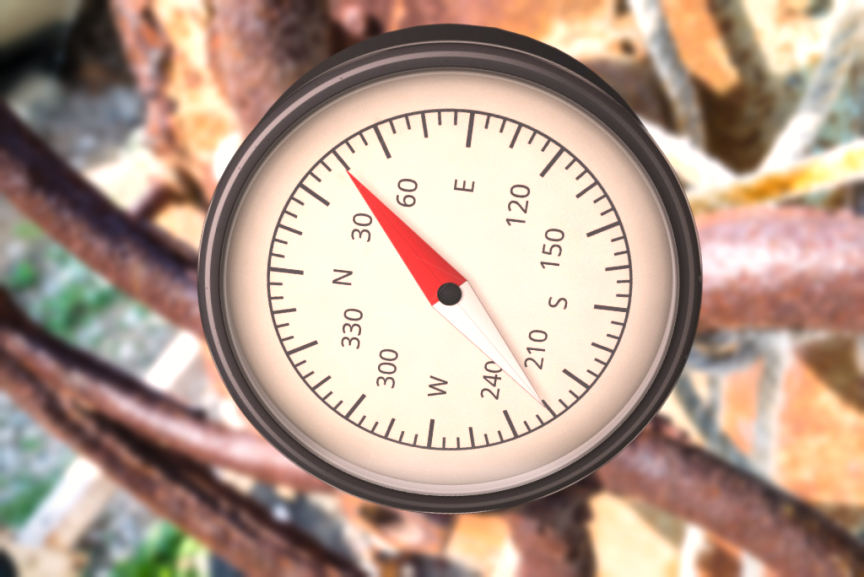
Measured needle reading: 45 °
